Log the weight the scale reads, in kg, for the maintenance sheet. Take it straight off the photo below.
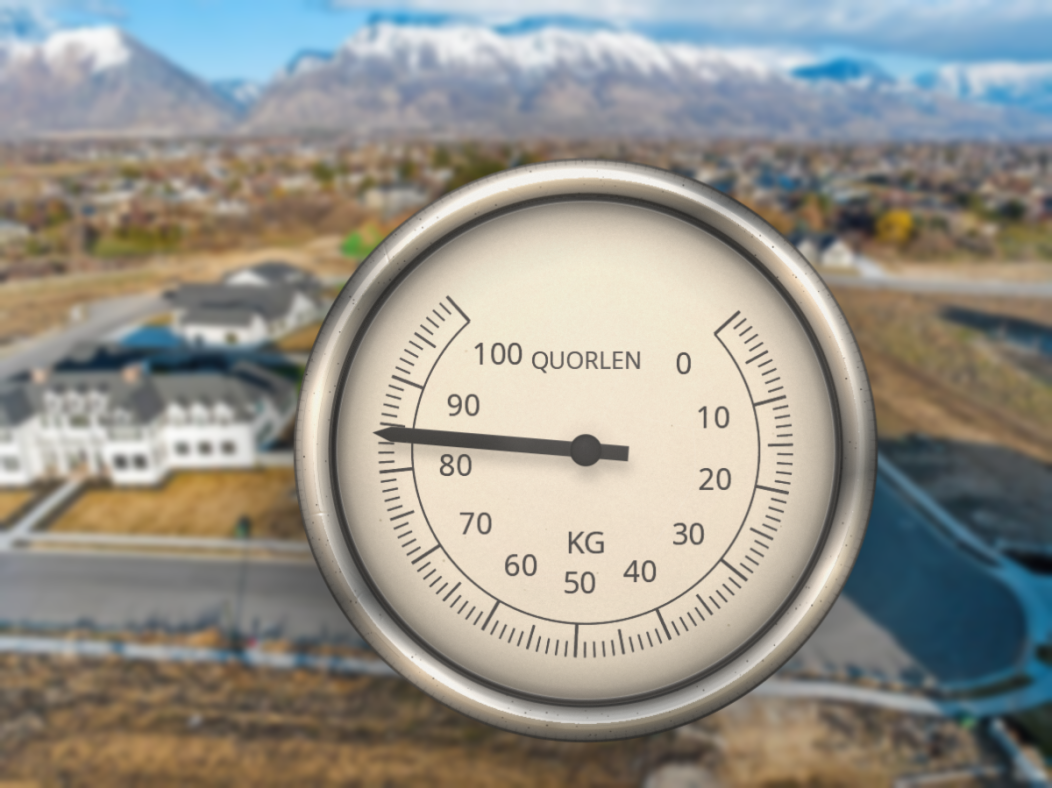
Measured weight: 84 kg
